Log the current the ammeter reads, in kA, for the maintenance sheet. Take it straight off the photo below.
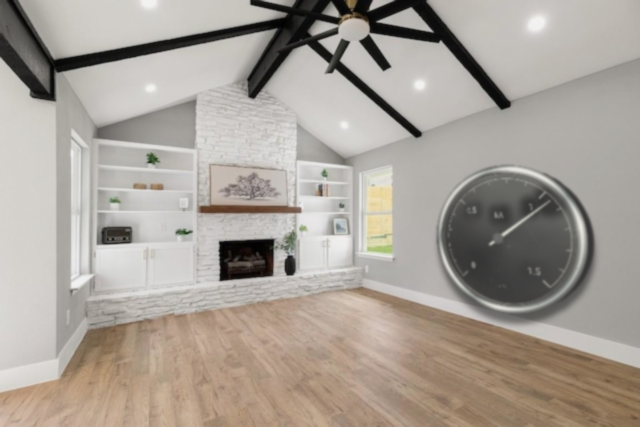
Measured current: 1.05 kA
